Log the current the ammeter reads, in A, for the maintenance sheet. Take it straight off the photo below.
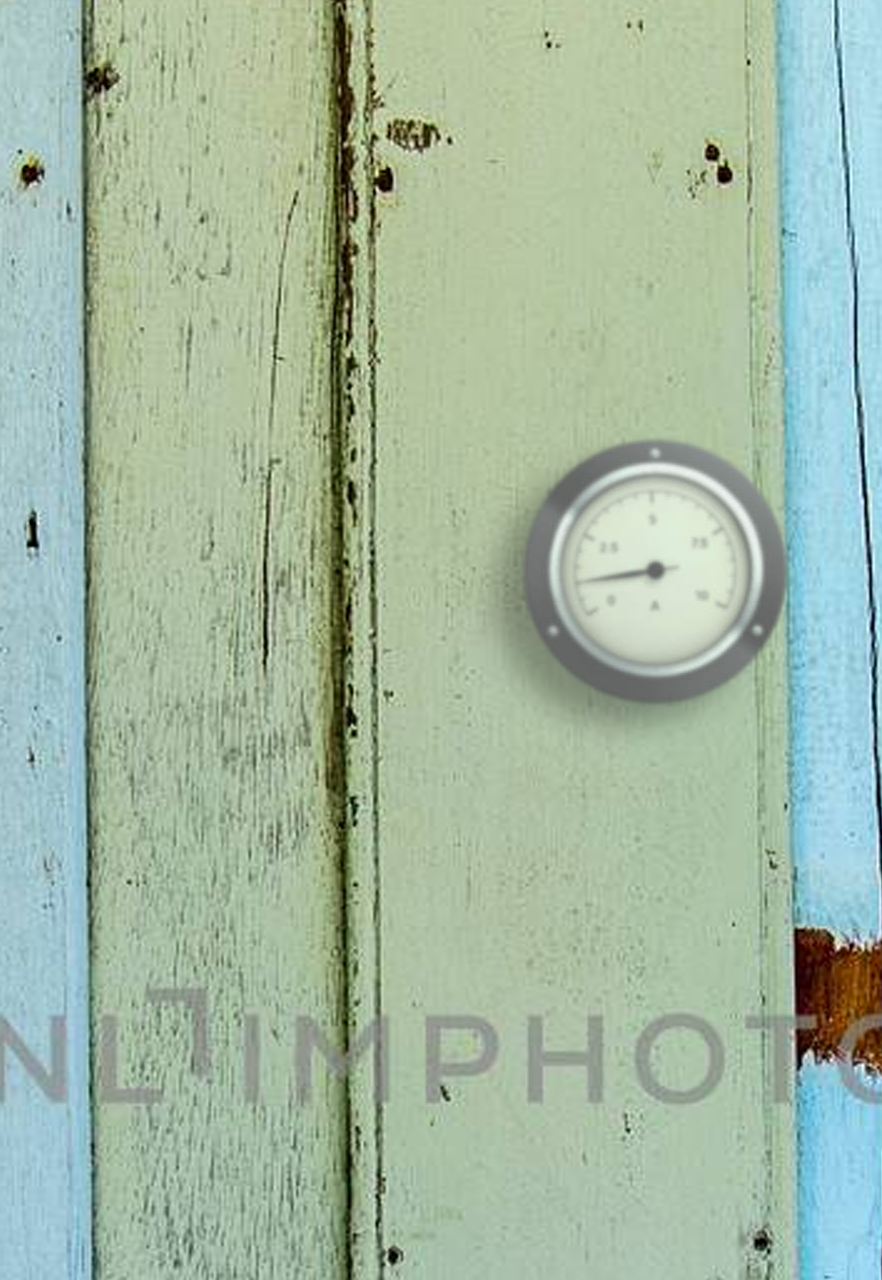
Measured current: 1 A
